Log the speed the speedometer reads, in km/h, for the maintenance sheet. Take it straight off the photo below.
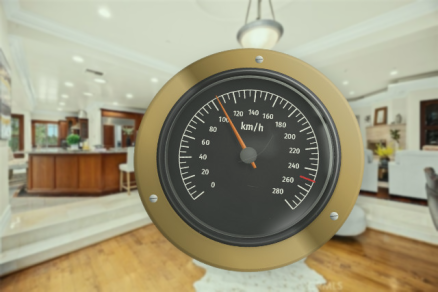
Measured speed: 105 km/h
